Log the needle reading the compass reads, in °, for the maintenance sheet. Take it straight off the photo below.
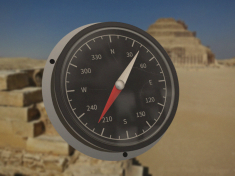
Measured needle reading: 220 °
